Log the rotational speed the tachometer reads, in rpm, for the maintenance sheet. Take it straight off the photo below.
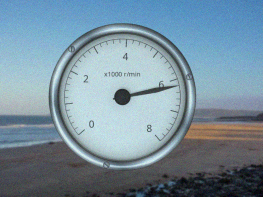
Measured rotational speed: 6200 rpm
